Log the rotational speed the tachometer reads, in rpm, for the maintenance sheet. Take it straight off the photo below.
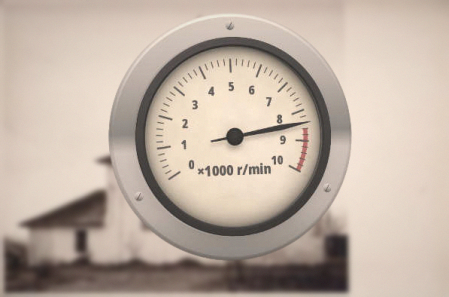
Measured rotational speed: 8400 rpm
